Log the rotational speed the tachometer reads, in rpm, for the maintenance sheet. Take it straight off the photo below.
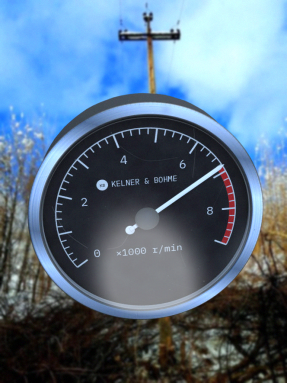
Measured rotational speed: 6800 rpm
